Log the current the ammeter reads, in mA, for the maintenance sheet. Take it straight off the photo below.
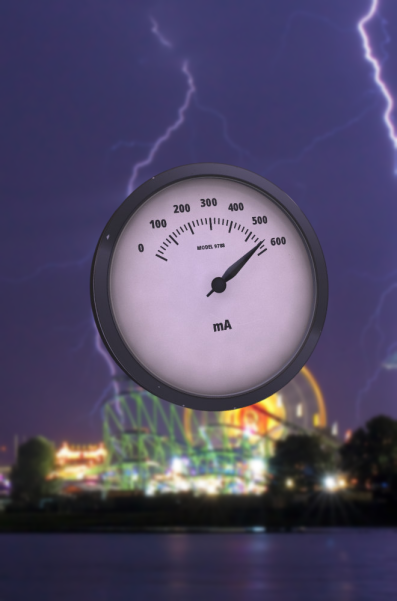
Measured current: 560 mA
